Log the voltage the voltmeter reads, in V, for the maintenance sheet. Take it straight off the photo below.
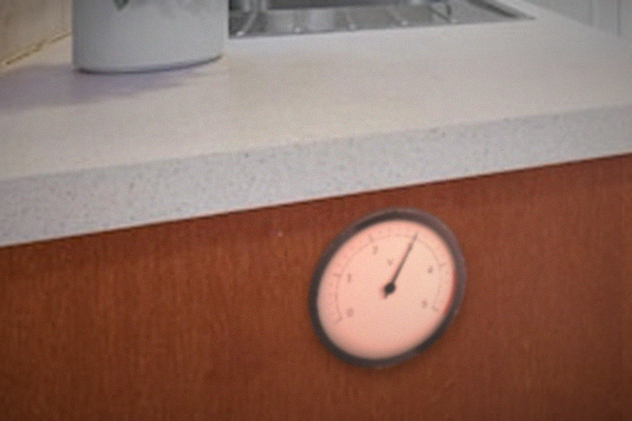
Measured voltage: 3 V
